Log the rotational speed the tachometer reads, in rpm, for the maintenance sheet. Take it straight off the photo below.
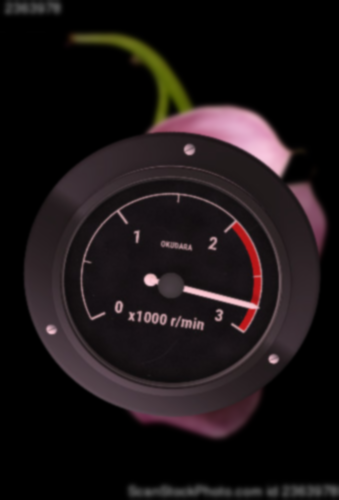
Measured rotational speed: 2750 rpm
